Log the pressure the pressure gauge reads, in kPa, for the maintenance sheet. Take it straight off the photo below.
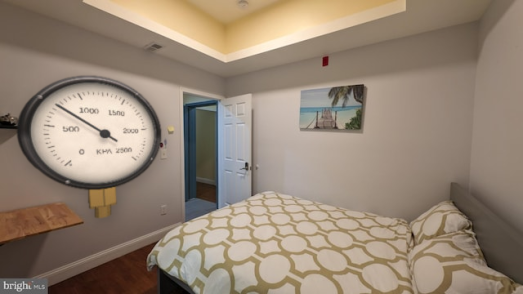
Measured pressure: 750 kPa
